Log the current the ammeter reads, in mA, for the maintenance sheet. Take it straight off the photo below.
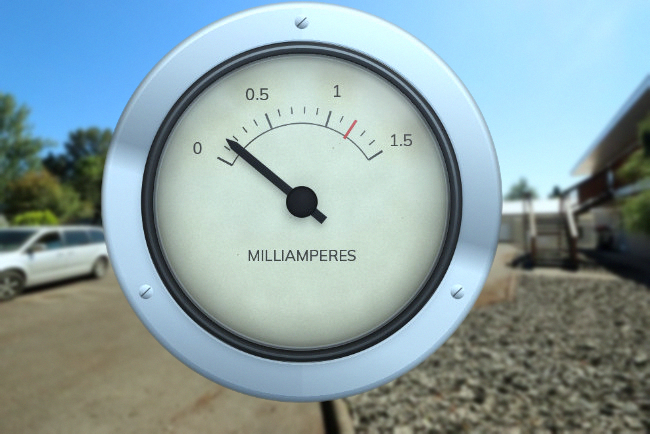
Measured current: 0.15 mA
